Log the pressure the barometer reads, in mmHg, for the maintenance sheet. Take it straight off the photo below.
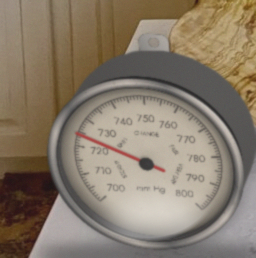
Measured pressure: 725 mmHg
